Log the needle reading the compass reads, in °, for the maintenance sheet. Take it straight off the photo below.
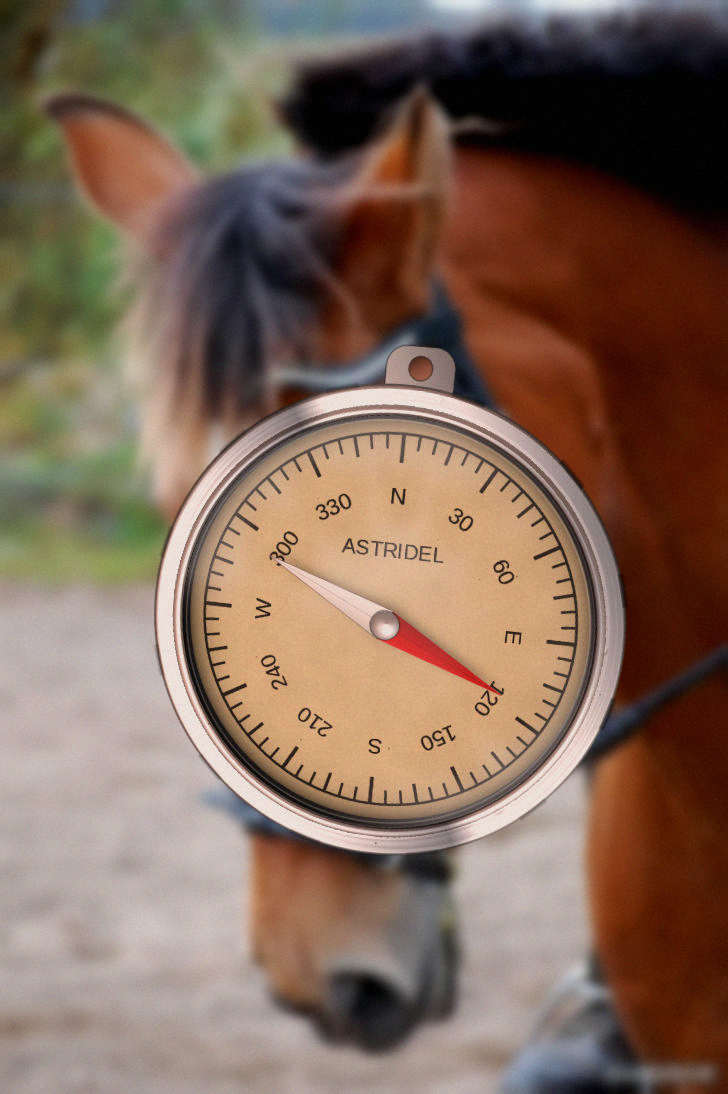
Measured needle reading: 115 °
